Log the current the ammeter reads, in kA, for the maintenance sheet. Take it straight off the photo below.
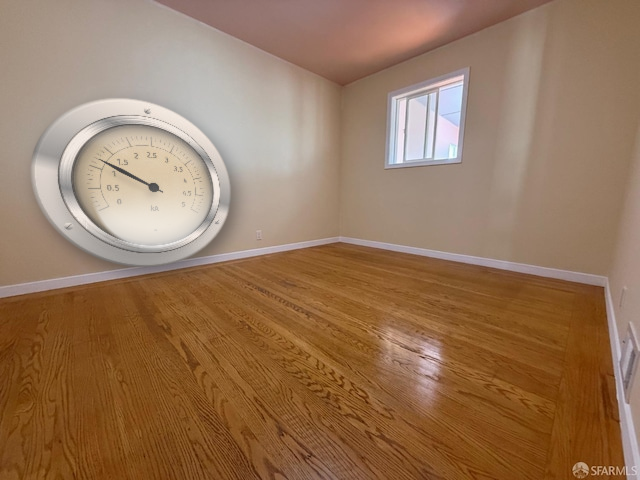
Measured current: 1.2 kA
